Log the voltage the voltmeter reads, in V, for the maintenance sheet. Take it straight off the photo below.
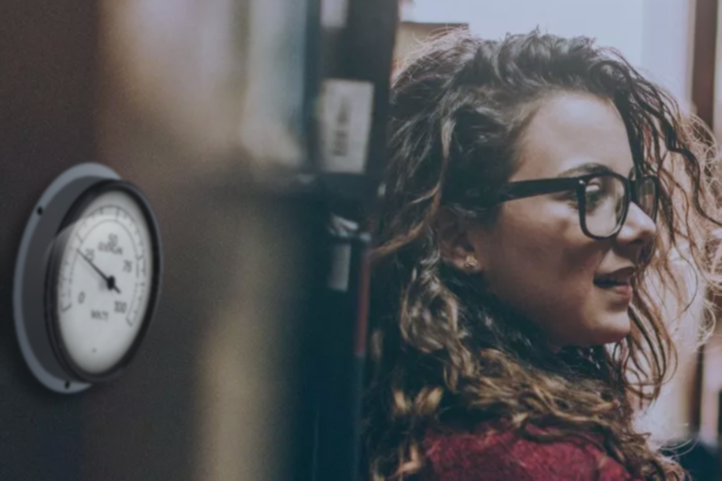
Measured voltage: 20 V
